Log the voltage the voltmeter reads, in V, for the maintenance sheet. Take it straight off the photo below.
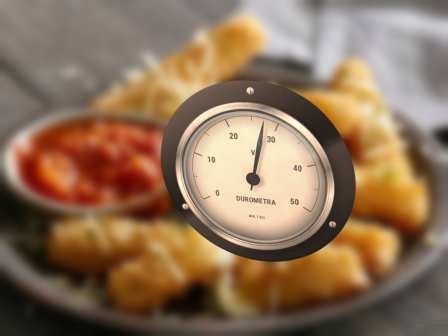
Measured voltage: 27.5 V
